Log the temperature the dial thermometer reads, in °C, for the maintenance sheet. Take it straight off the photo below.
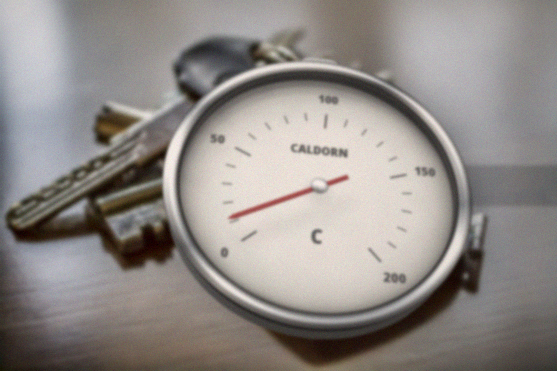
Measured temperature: 10 °C
